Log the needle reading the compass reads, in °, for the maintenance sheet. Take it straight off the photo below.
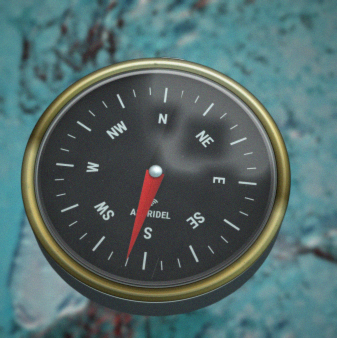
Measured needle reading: 190 °
